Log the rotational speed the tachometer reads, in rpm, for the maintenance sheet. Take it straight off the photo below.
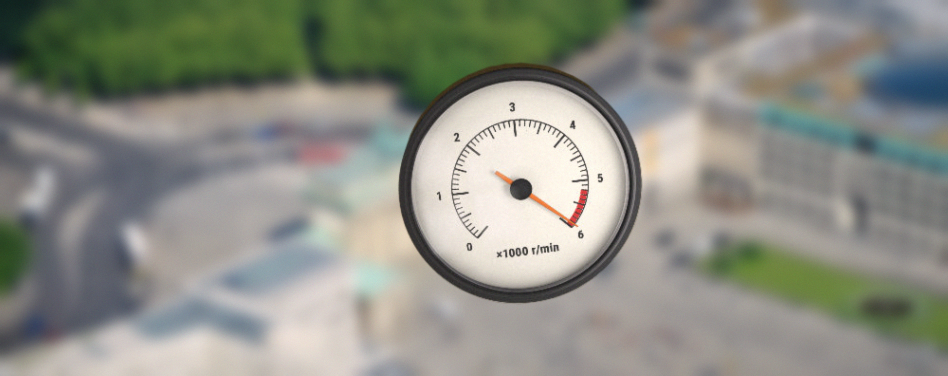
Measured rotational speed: 5900 rpm
